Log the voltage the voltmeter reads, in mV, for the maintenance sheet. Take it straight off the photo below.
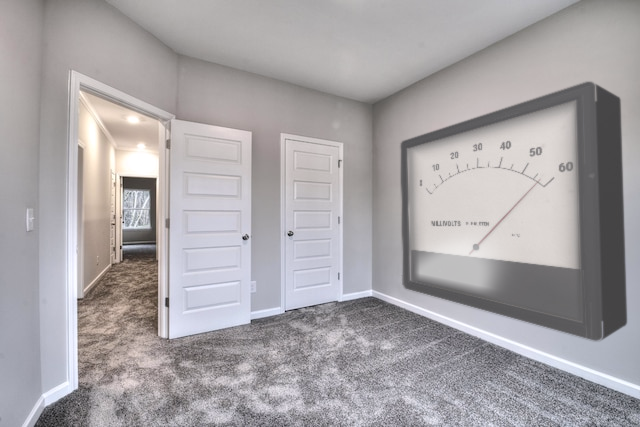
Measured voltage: 57.5 mV
